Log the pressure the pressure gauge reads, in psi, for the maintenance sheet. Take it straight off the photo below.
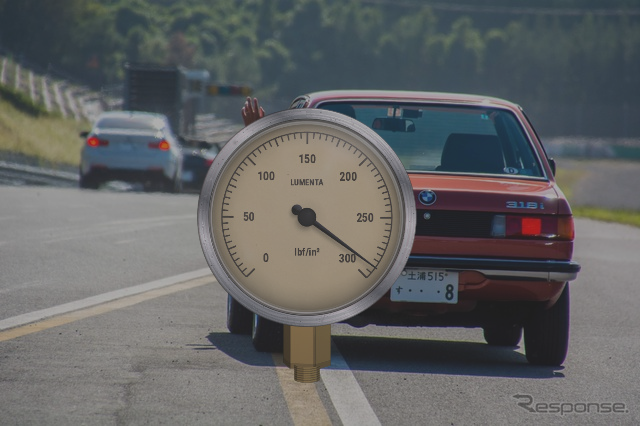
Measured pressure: 290 psi
